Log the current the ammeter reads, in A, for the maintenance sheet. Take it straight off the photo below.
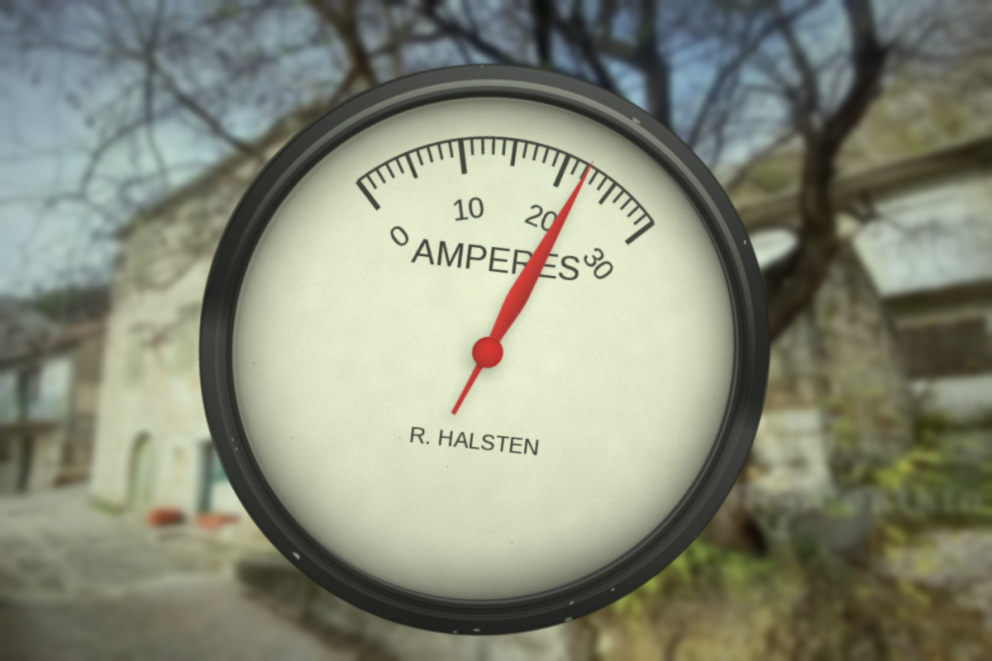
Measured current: 22 A
